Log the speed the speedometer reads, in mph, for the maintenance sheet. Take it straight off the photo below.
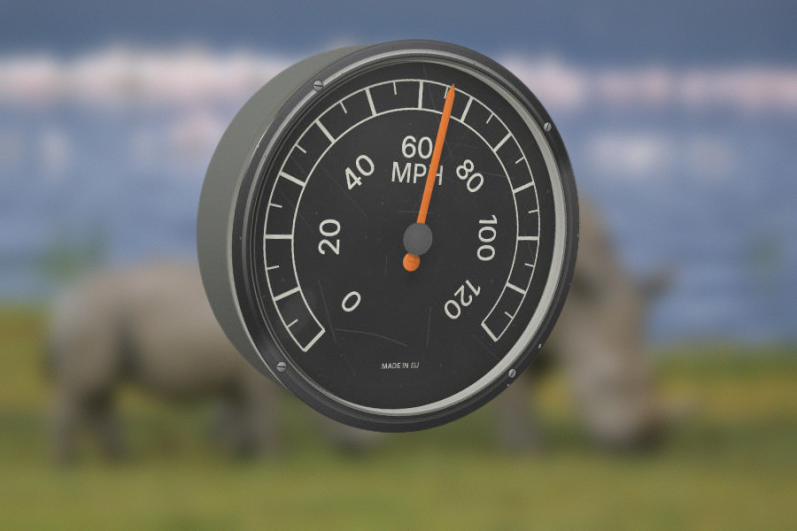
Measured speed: 65 mph
